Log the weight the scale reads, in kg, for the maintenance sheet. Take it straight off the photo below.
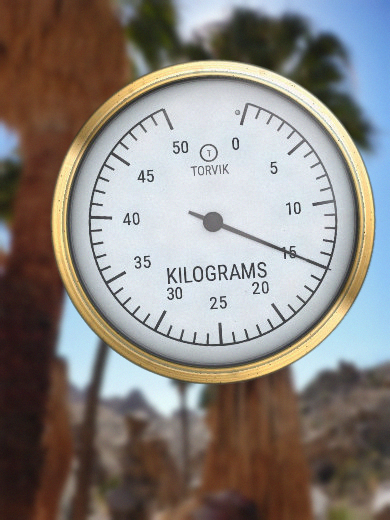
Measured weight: 15 kg
